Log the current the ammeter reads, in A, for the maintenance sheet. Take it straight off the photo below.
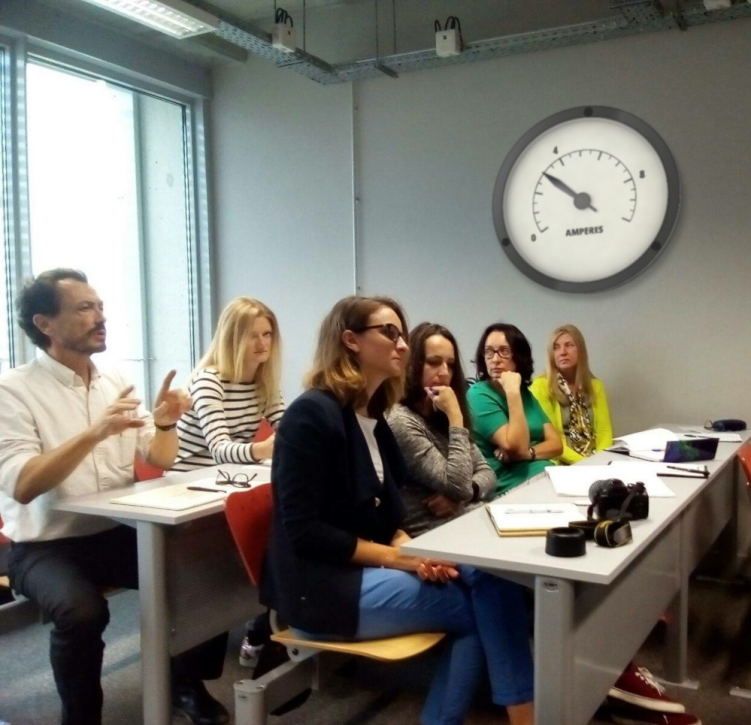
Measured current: 3 A
